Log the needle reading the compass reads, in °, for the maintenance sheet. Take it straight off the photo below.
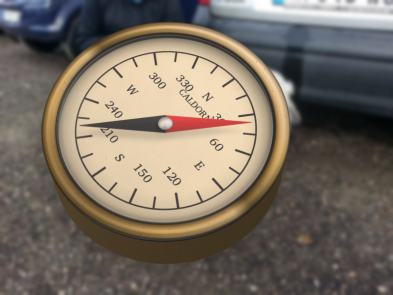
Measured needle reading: 37.5 °
